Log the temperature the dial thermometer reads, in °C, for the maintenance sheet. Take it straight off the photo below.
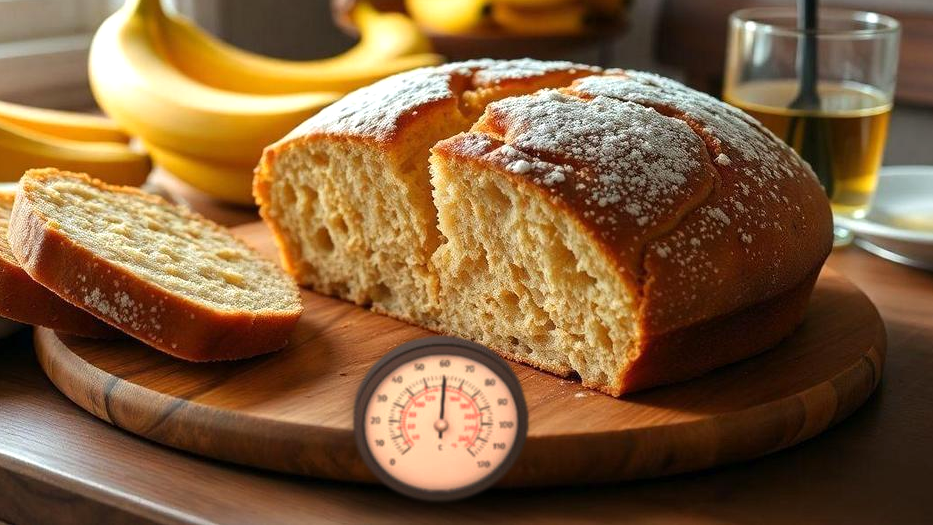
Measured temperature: 60 °C
